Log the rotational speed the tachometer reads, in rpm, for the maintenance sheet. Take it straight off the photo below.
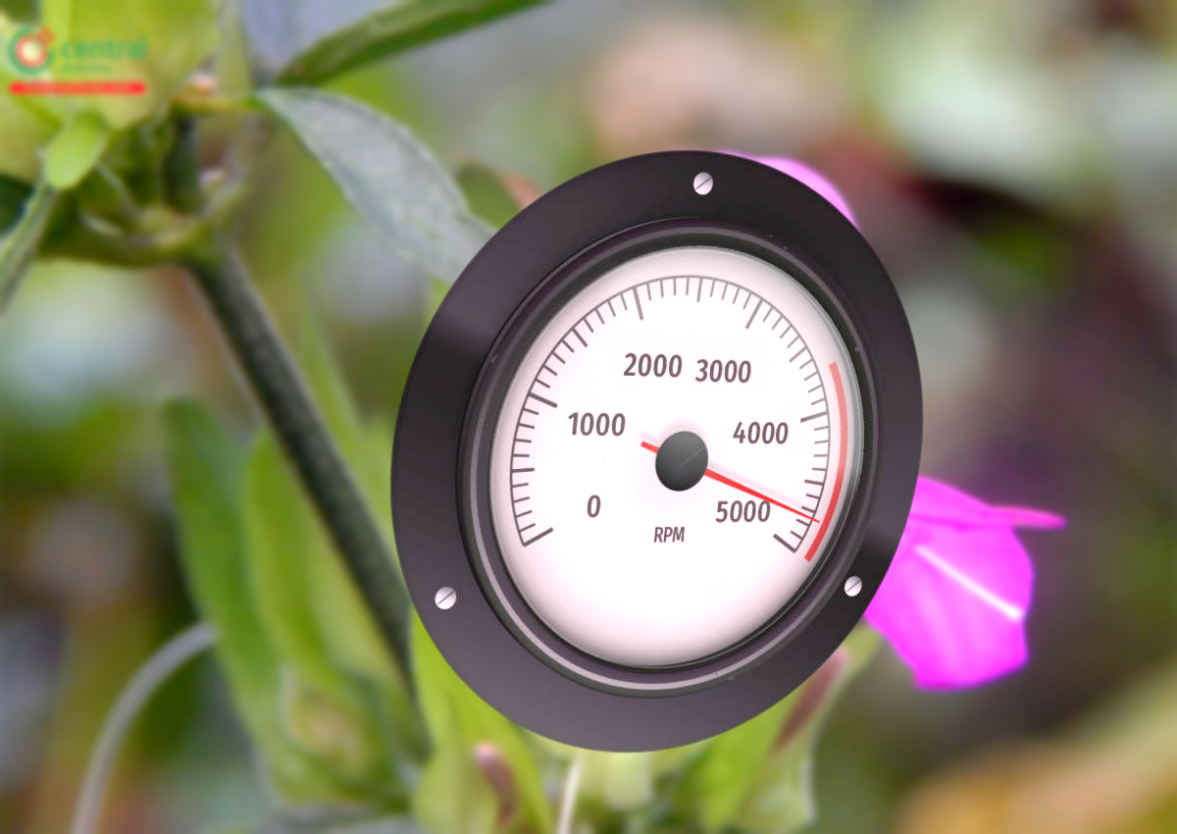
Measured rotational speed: 4750 rpm
